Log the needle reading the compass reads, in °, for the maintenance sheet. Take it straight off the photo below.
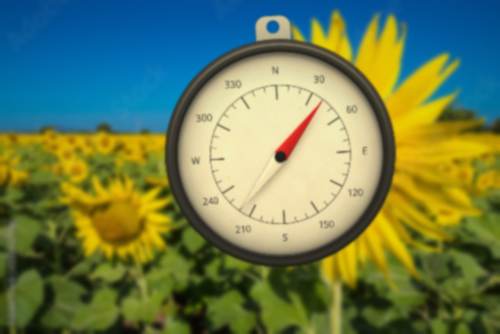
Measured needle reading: 40 °
